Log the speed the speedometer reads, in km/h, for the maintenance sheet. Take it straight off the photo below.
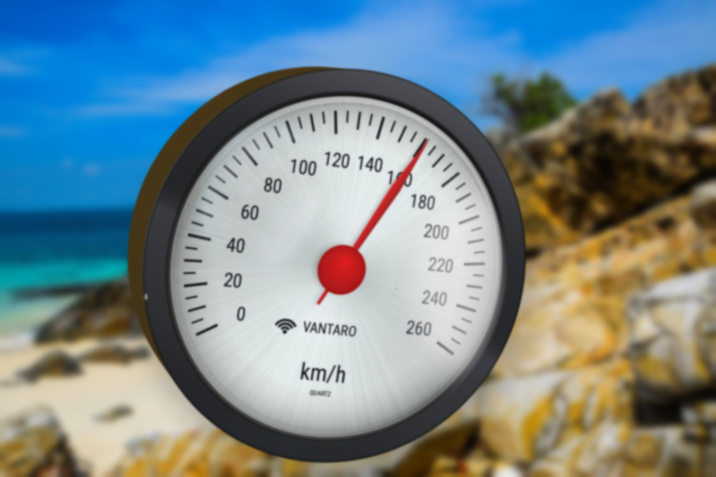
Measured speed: 160 km/h
